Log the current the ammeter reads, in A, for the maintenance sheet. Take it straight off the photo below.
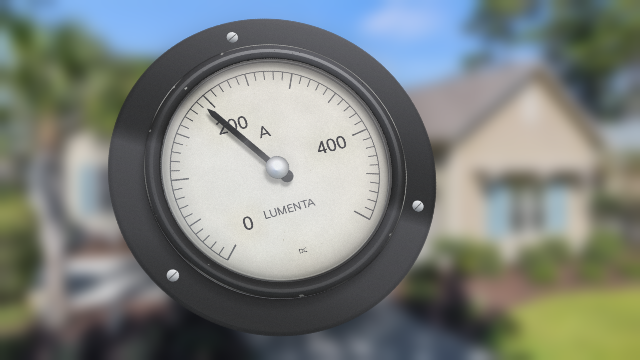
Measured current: 190 A
